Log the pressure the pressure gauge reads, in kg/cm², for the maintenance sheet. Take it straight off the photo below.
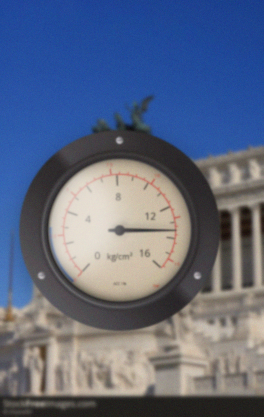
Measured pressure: 13.5 kg/cm²
